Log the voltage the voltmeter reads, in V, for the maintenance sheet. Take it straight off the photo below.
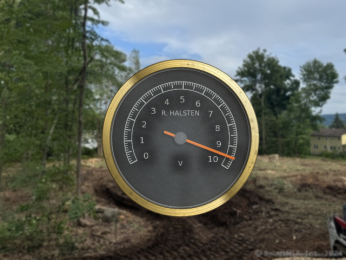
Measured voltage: 9.5 V
